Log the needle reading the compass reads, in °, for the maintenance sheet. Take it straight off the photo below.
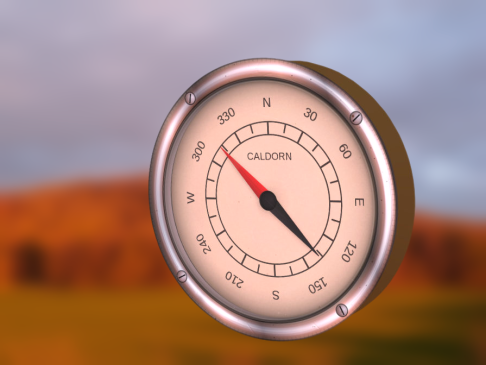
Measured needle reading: 315 °
